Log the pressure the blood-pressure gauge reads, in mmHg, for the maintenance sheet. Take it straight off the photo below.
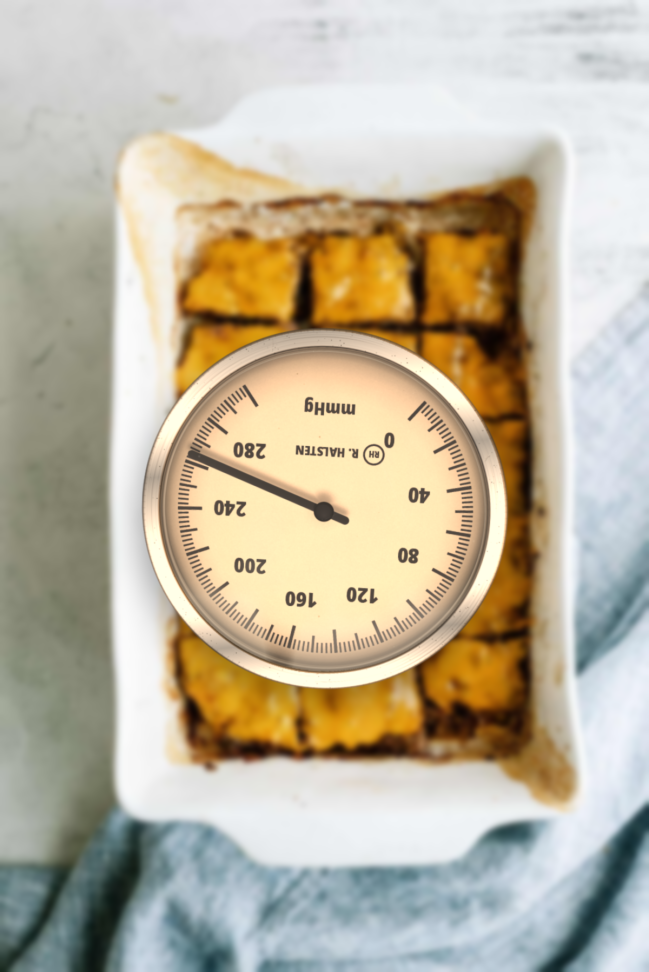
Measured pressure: 264 mmHg
